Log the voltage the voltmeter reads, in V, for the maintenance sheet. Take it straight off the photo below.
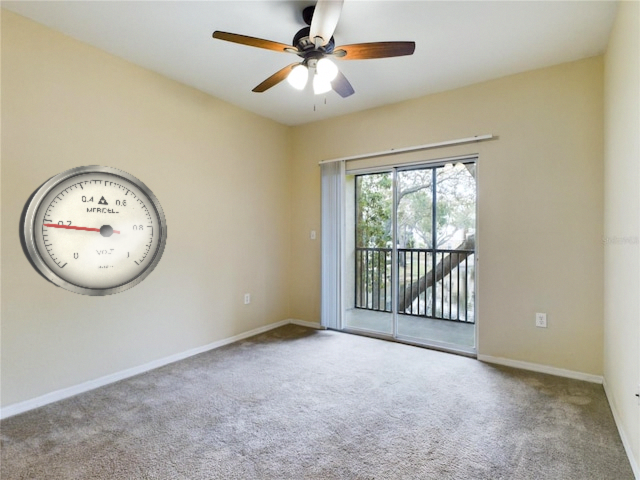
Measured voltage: 0.18 V
